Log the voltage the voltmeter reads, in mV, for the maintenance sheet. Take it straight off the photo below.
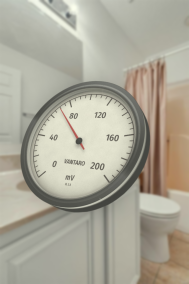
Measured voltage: 70 mV
